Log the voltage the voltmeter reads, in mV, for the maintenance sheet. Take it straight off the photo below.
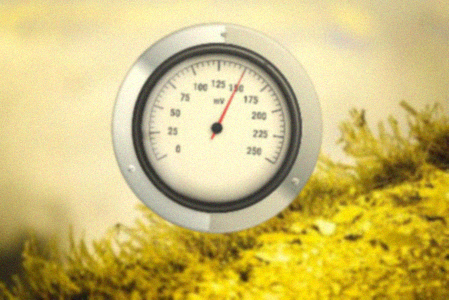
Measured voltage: 150 mV
